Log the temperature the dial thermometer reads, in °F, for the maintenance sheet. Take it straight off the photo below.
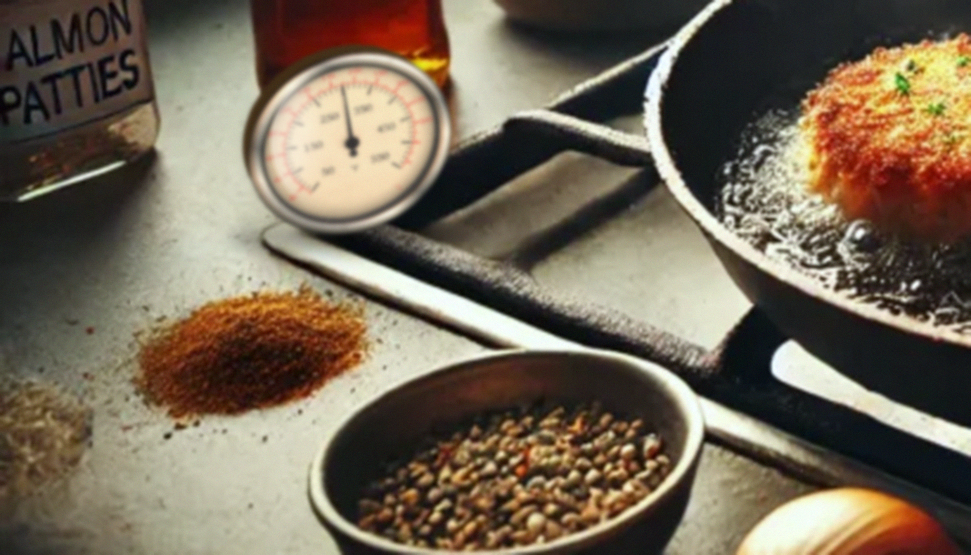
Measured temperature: 300 °F
